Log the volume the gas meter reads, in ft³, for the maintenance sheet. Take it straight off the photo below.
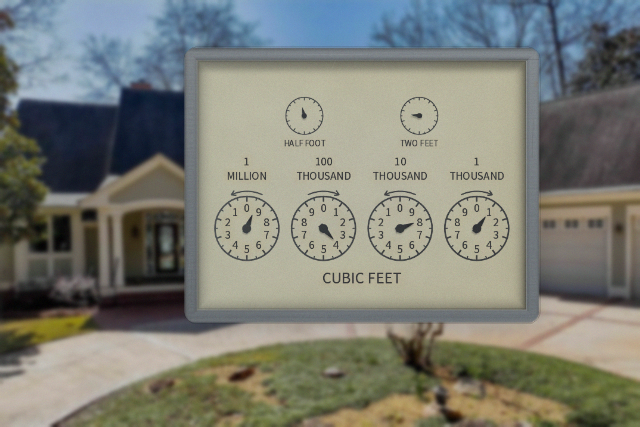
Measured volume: 938100 ft³
